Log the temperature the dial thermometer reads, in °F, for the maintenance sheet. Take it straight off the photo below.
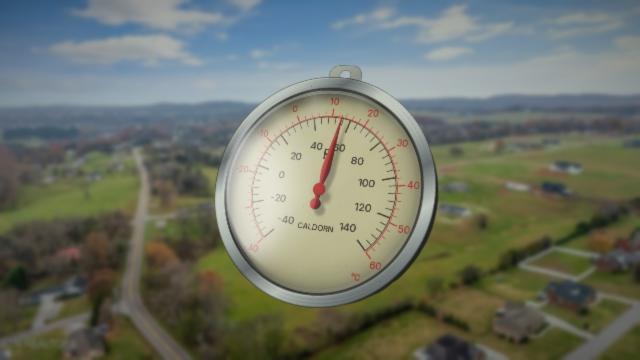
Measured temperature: 56 °F
